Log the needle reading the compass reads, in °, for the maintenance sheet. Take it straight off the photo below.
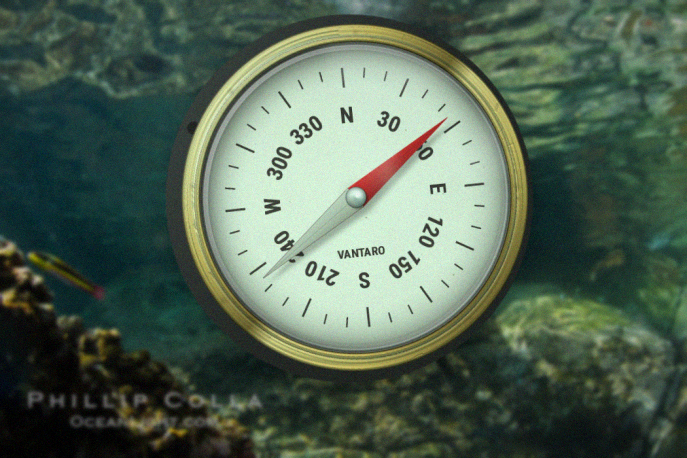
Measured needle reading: 55 °
